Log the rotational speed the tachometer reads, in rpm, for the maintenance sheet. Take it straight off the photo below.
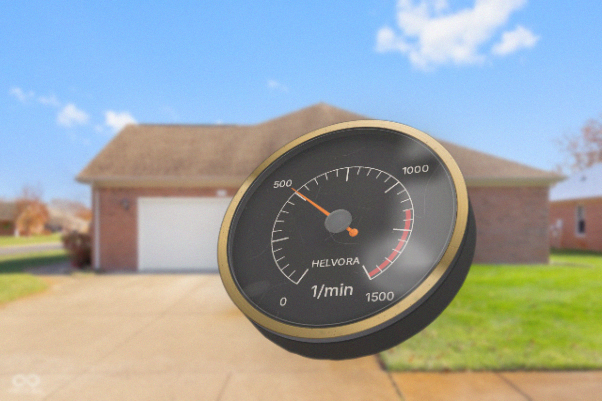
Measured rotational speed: 500 rpm
